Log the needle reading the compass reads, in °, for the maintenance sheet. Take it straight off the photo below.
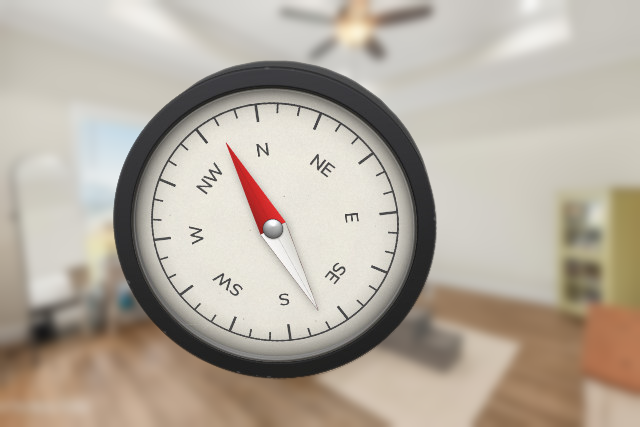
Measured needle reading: 340 °
